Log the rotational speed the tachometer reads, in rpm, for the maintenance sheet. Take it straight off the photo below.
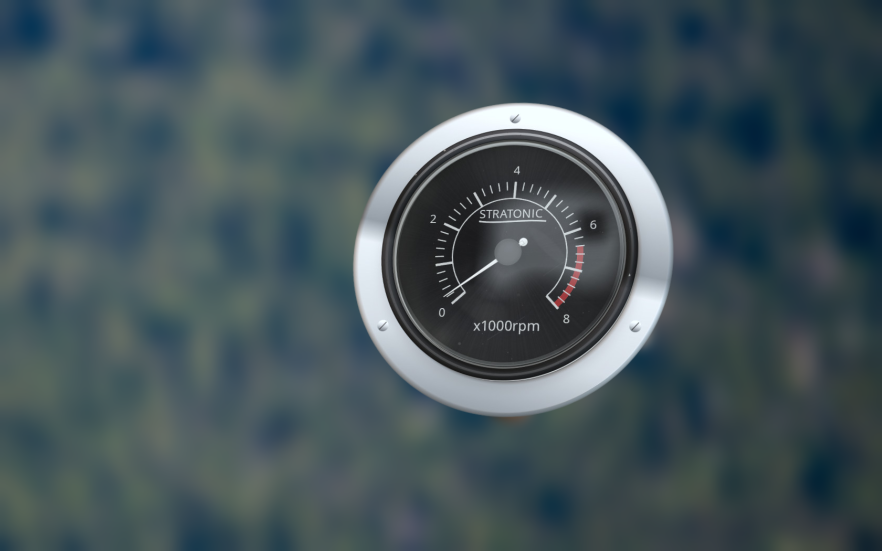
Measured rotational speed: 200 rpm
